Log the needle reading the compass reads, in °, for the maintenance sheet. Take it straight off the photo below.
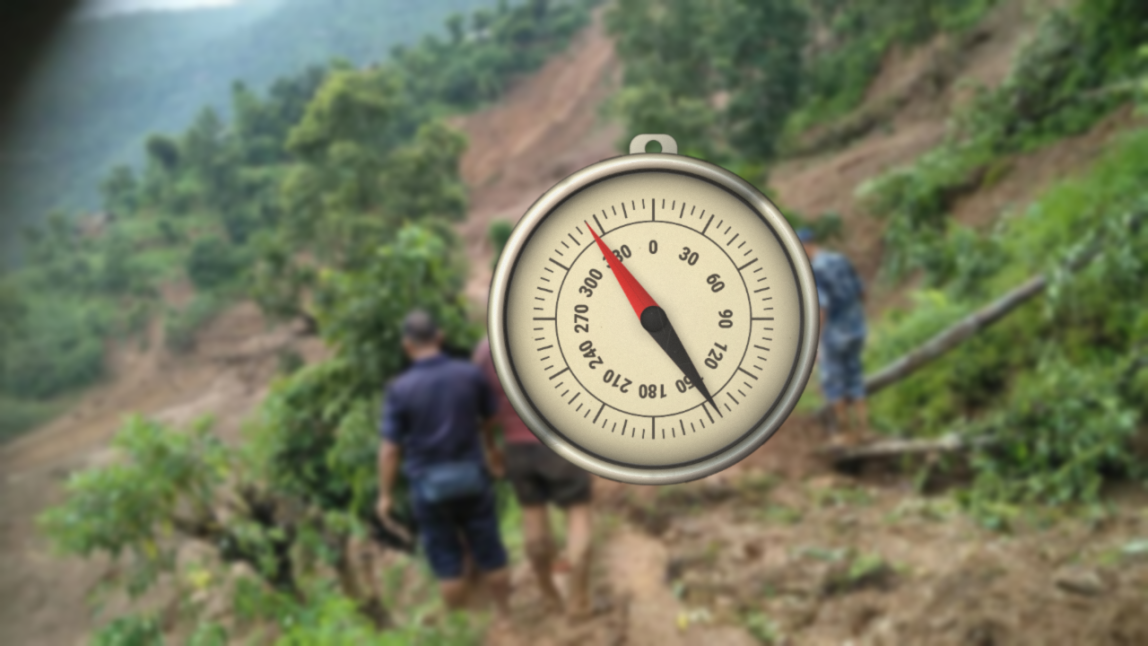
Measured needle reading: 325 °
